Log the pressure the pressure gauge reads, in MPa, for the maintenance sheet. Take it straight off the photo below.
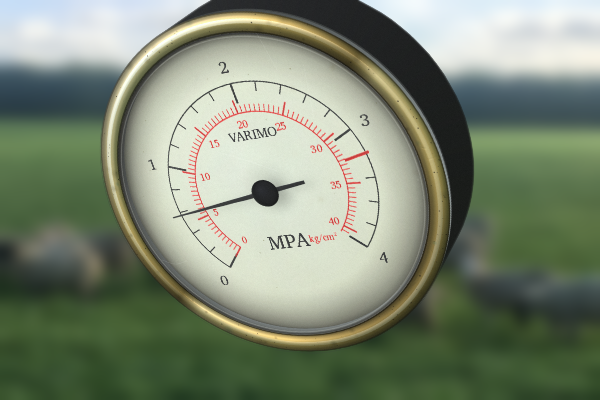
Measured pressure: 0.6 MPa
